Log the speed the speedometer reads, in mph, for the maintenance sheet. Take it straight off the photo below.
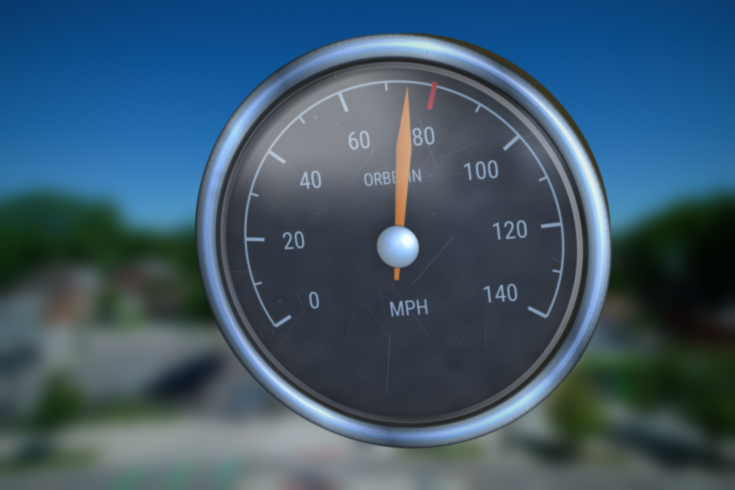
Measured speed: 75 mph
